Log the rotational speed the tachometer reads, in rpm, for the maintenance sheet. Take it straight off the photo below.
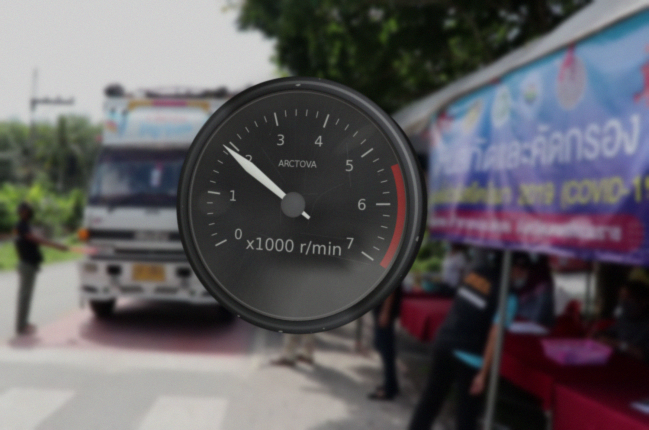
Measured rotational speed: 1900 rpm
